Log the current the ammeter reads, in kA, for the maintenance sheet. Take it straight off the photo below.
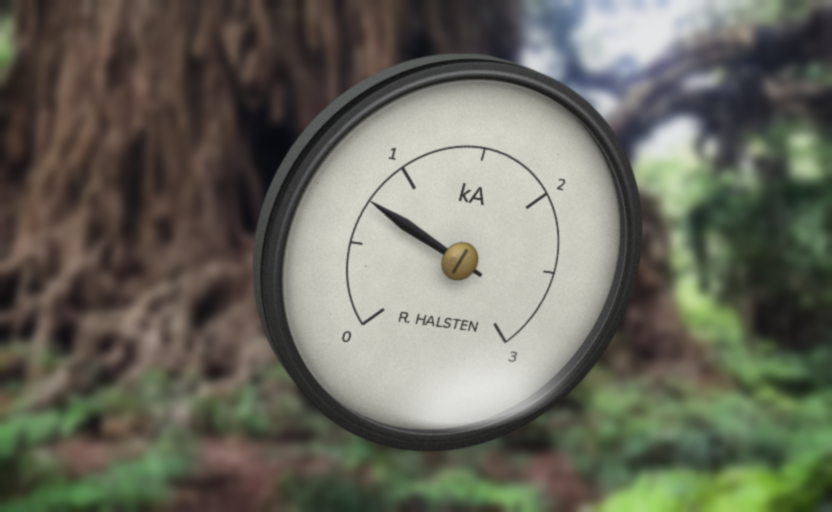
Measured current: 0.75 kA
